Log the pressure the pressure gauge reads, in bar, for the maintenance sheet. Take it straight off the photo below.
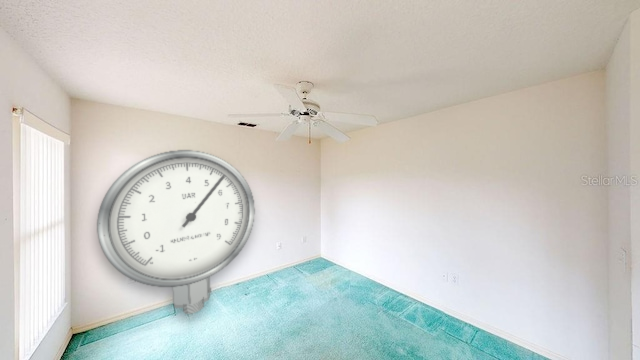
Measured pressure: 5.5 bar
